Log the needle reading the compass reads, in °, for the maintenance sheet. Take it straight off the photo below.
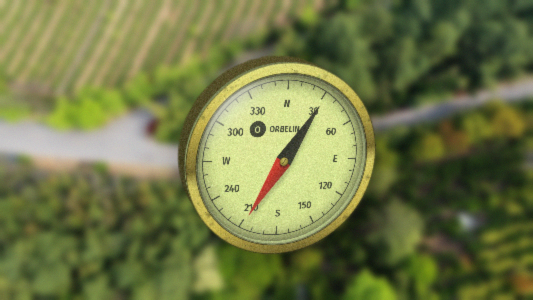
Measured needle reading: 210 °
